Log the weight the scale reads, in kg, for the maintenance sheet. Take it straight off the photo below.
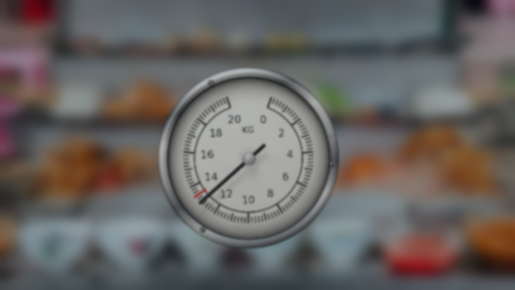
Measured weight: 13 kg
